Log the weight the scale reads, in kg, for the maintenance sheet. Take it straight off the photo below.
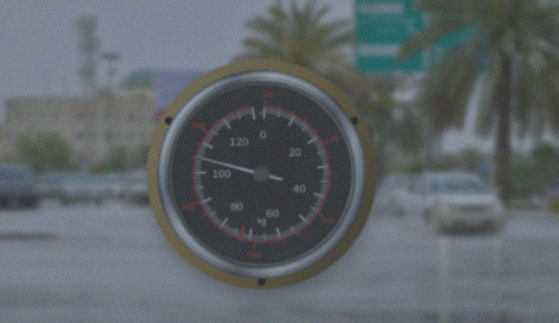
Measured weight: 105 kg
